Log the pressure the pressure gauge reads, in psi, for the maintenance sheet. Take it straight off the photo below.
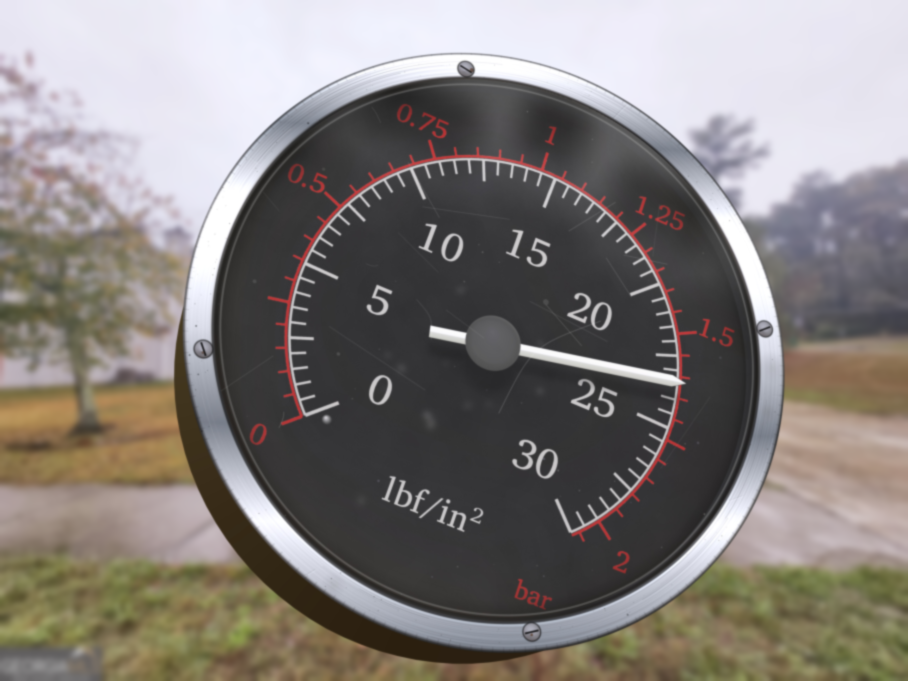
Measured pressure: 23.5 psi
